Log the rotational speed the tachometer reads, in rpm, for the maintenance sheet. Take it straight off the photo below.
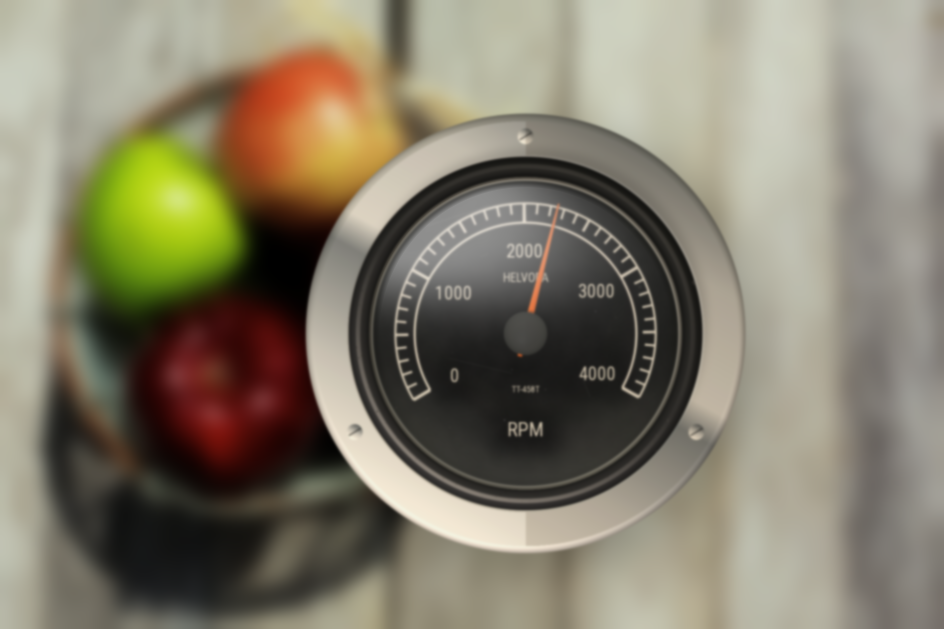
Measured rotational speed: 2250 rpm
